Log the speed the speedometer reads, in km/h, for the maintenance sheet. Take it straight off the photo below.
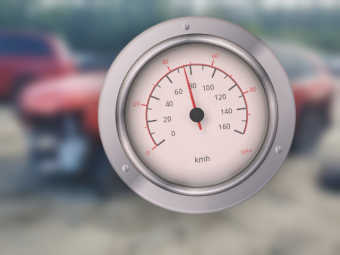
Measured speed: 75 km/h
